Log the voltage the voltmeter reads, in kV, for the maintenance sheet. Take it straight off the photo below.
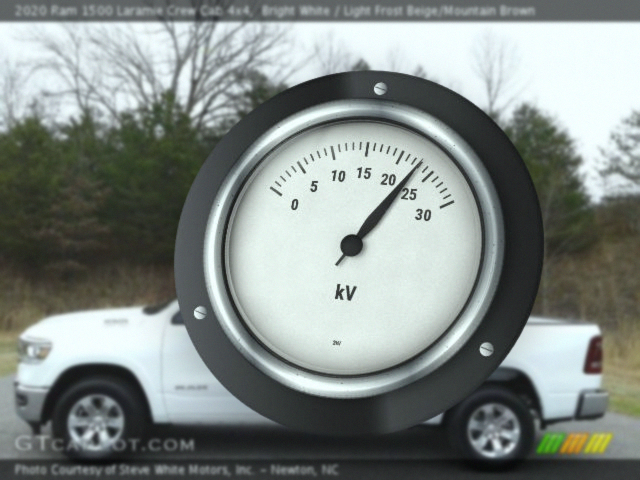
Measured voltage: 23 kV
